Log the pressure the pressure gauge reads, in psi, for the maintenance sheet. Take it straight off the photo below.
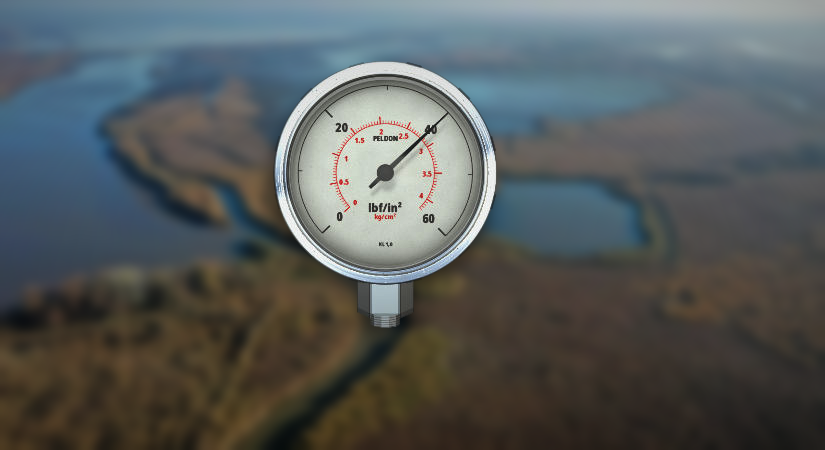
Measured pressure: 40 psi
